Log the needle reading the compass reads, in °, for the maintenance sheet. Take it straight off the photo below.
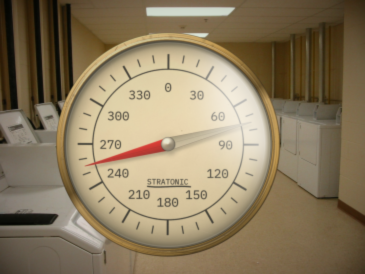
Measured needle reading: 255 °
